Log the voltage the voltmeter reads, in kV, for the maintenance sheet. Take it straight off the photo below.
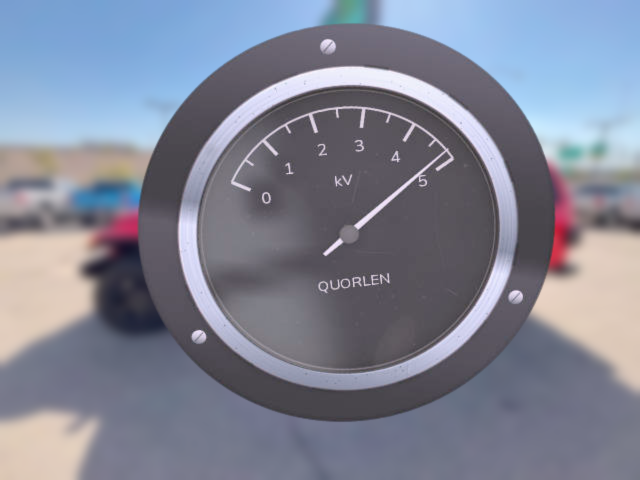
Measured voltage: 4.75 kV
